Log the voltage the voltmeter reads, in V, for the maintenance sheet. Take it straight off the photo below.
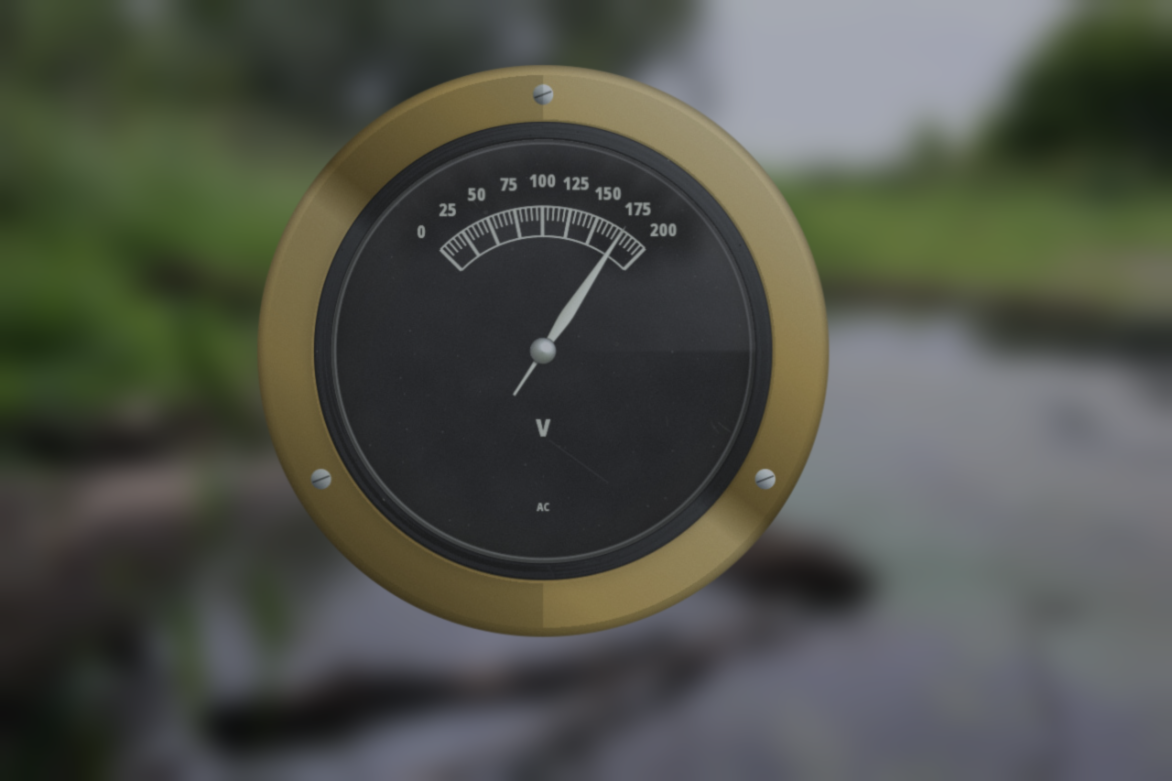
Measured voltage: 175 V
